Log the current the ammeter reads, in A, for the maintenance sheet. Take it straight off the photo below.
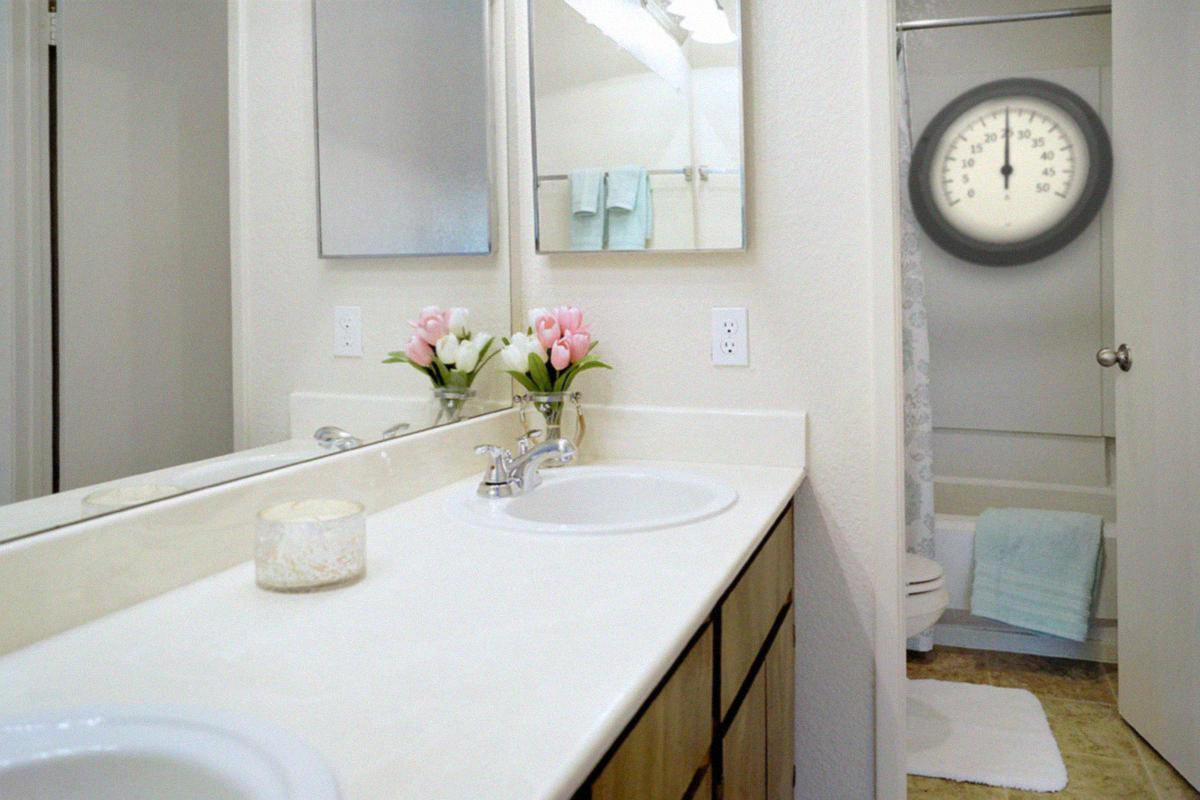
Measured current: 25 A
